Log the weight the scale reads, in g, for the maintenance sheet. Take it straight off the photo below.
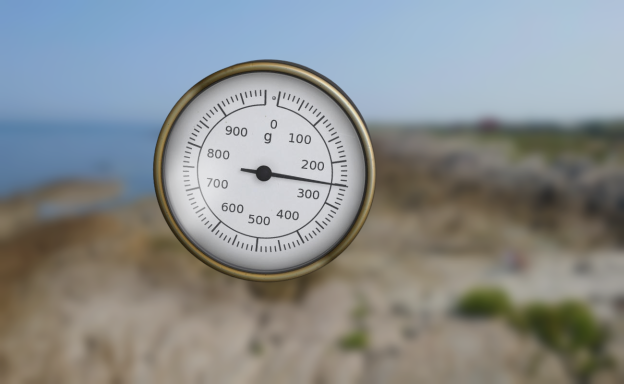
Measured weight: 250 g
